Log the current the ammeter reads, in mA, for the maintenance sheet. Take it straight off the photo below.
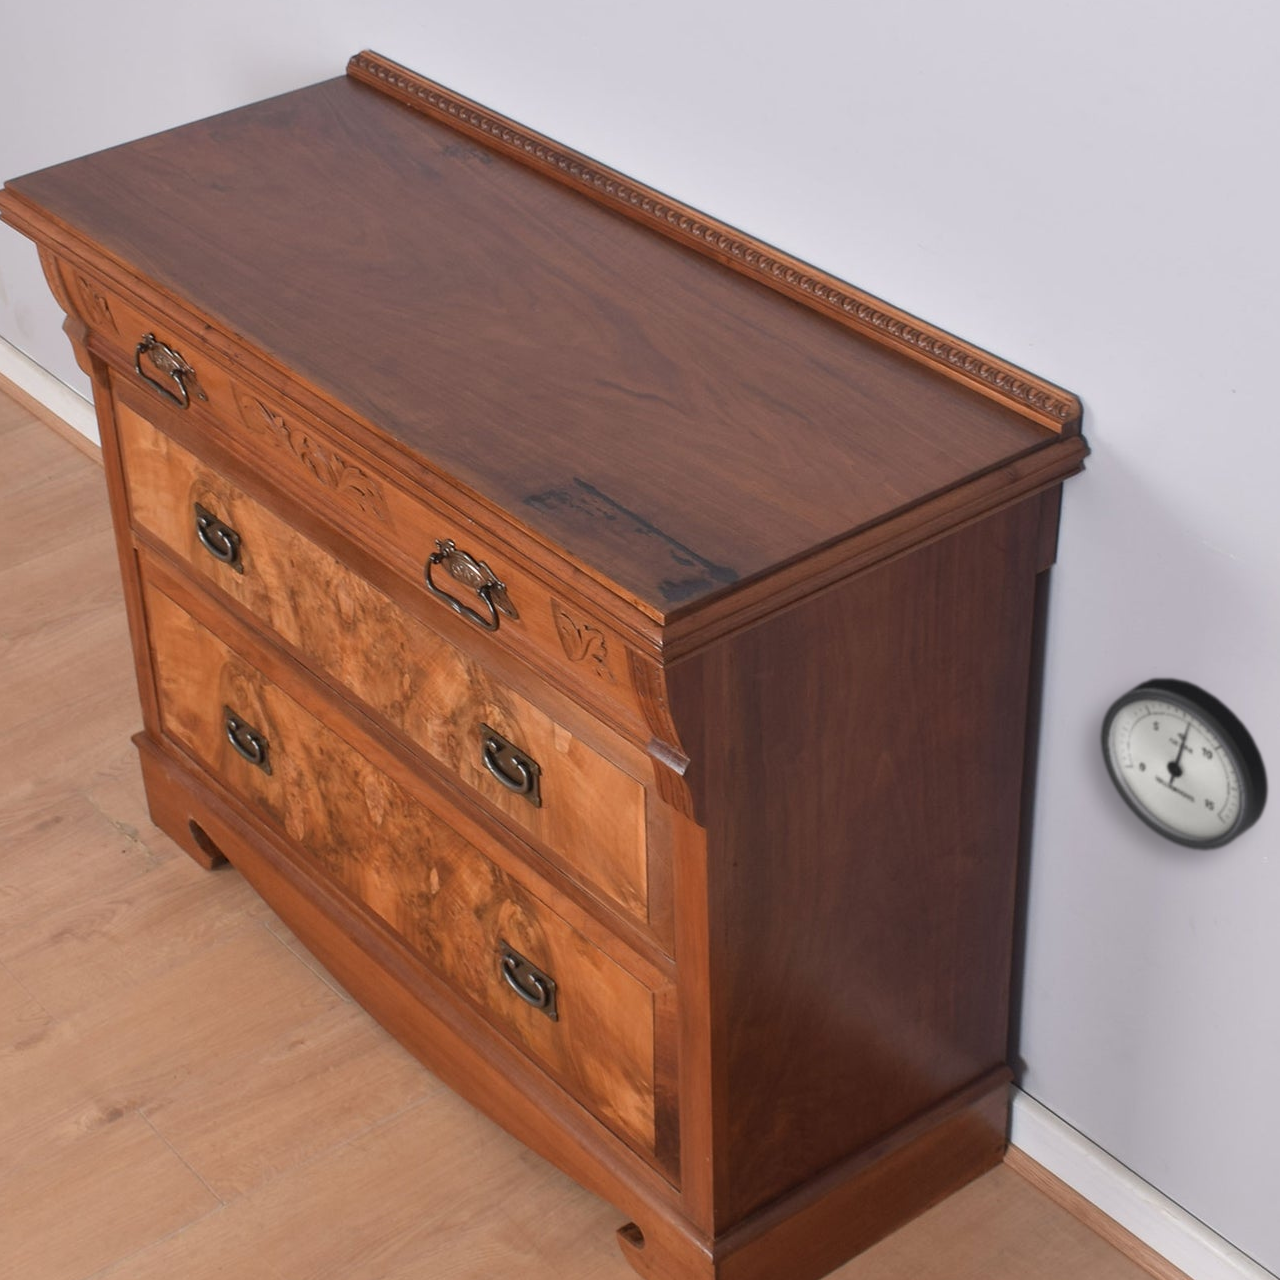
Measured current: 8 mA
